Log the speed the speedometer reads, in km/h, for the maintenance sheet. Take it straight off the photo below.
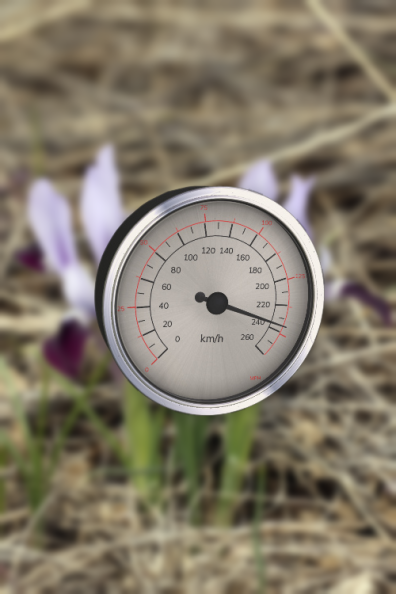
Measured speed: 235 km/h
